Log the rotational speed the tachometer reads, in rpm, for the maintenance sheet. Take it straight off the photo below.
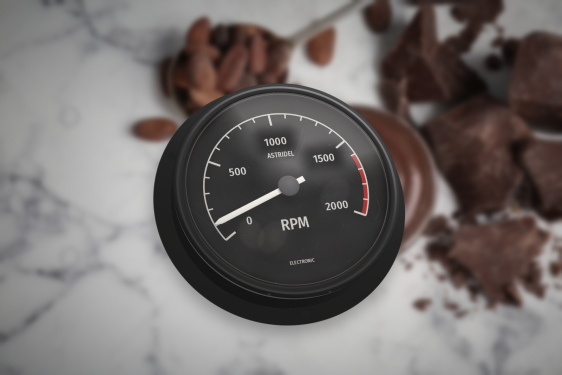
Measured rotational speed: 100 rpm
